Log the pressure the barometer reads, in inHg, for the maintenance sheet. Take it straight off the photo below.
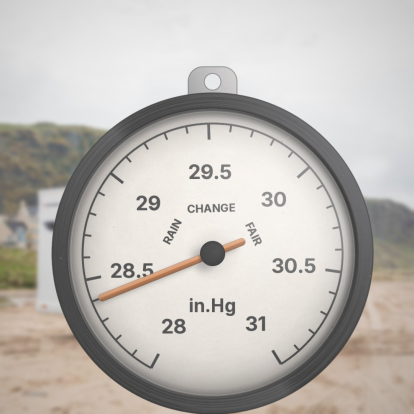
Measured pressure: 28.4 inHg
